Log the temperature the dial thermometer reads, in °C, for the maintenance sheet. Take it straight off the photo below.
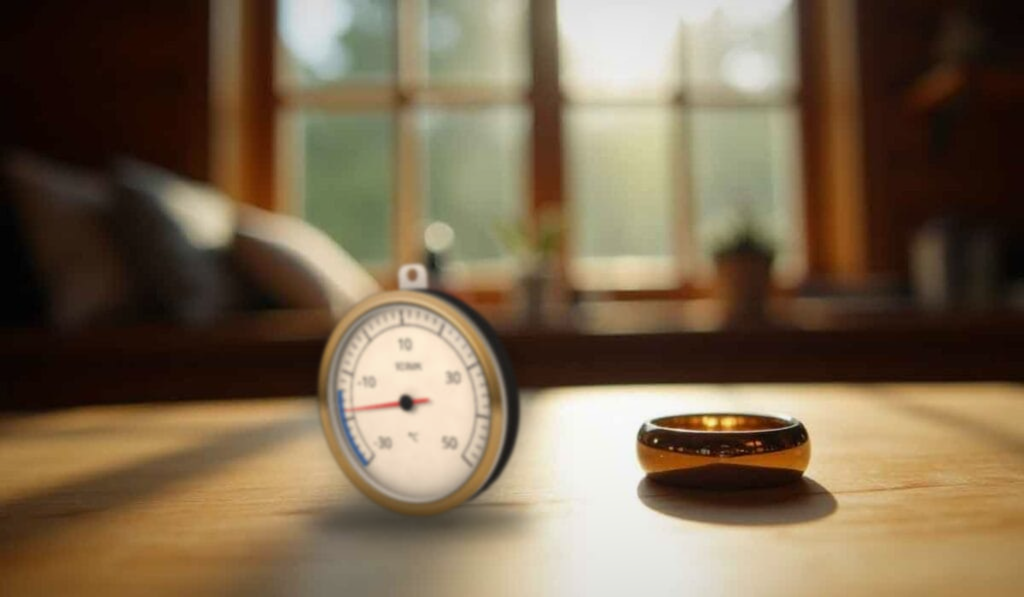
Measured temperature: -18 °C
